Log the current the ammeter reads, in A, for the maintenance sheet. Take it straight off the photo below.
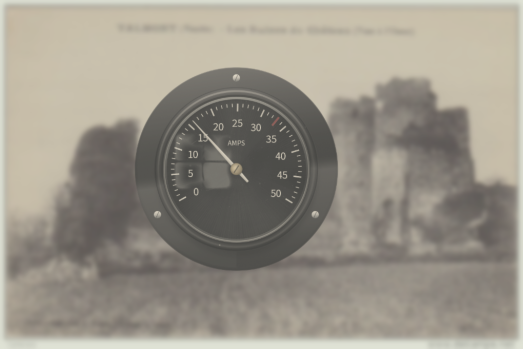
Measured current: 16 A
